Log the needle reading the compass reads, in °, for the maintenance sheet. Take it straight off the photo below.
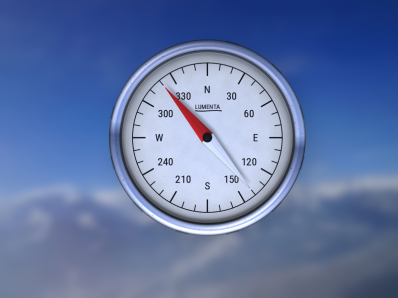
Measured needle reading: 320 °
